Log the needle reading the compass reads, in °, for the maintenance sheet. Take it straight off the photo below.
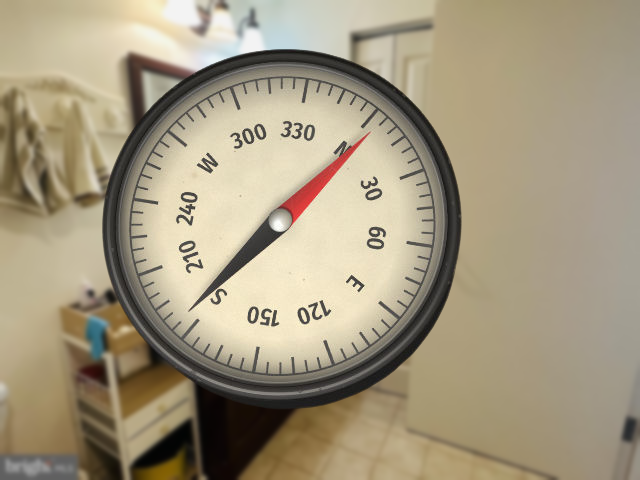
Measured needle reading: 5 °
